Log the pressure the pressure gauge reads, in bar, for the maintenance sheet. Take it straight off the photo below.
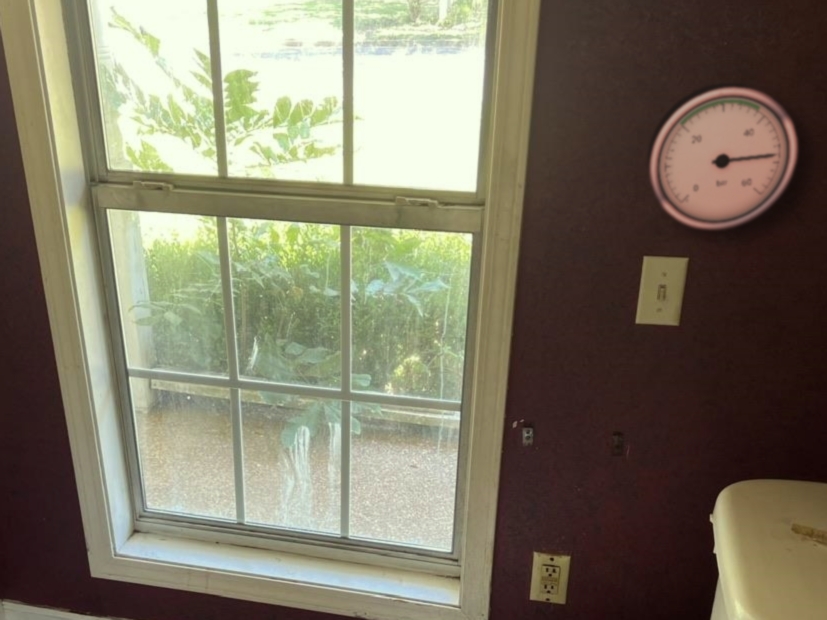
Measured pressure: 50 bar
